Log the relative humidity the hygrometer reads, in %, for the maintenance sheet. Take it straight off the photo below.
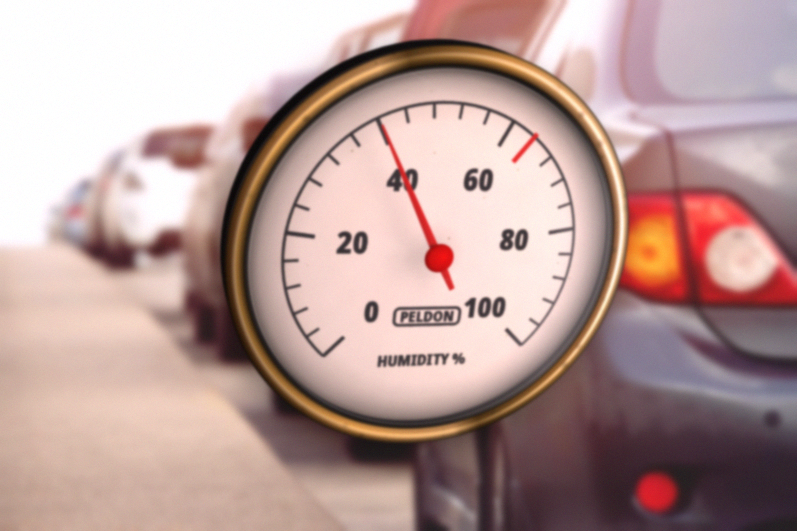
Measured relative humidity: 40 %
